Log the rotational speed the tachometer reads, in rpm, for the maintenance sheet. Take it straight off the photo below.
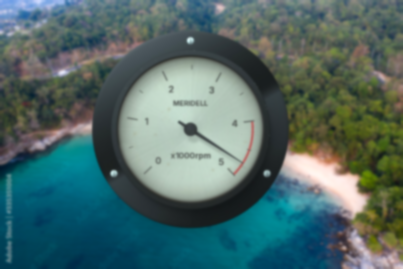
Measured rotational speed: 4750 rpm
